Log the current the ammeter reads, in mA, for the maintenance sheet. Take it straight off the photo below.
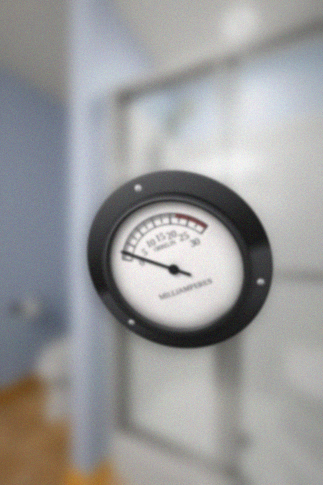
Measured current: 2.5 mA
